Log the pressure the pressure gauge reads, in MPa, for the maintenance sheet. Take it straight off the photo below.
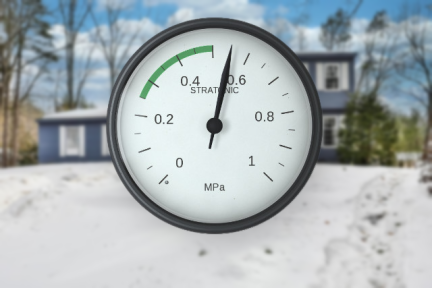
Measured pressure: 0.55 MPa
